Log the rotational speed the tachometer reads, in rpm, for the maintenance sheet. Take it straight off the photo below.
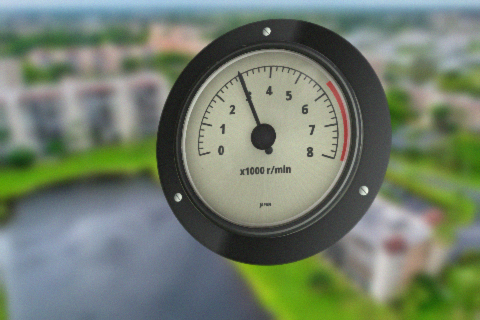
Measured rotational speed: 3000 rpm
